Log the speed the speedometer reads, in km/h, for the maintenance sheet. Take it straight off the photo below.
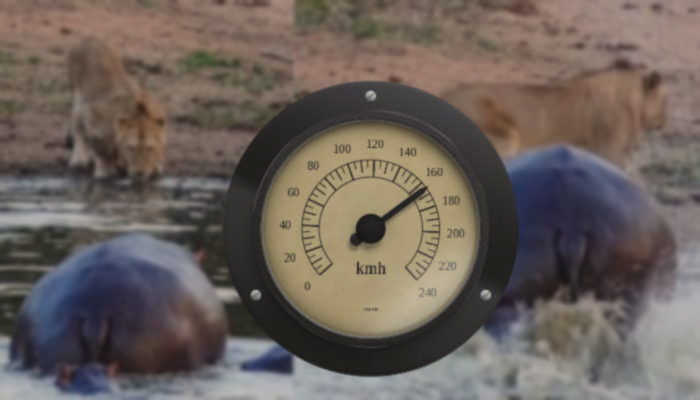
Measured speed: 165 km/h
